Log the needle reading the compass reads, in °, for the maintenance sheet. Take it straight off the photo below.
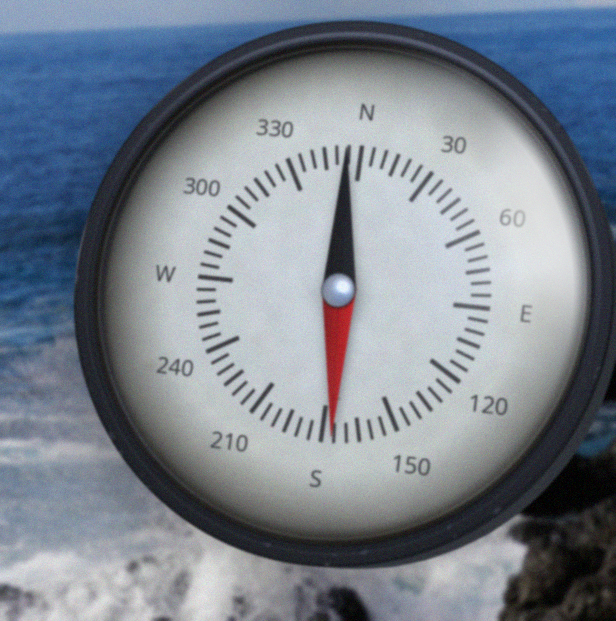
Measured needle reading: 175 °
